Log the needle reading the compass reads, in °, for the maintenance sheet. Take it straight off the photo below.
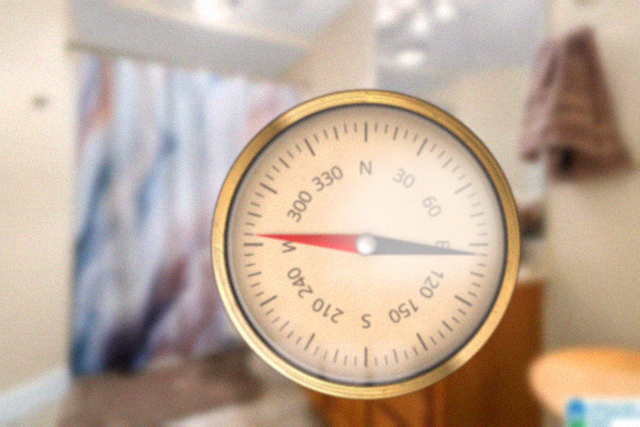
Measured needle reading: 275 °
